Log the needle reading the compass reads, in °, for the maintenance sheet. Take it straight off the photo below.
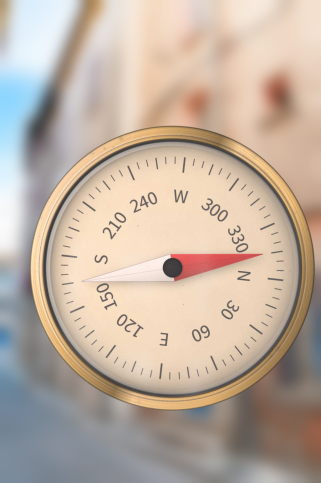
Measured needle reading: 345 °
